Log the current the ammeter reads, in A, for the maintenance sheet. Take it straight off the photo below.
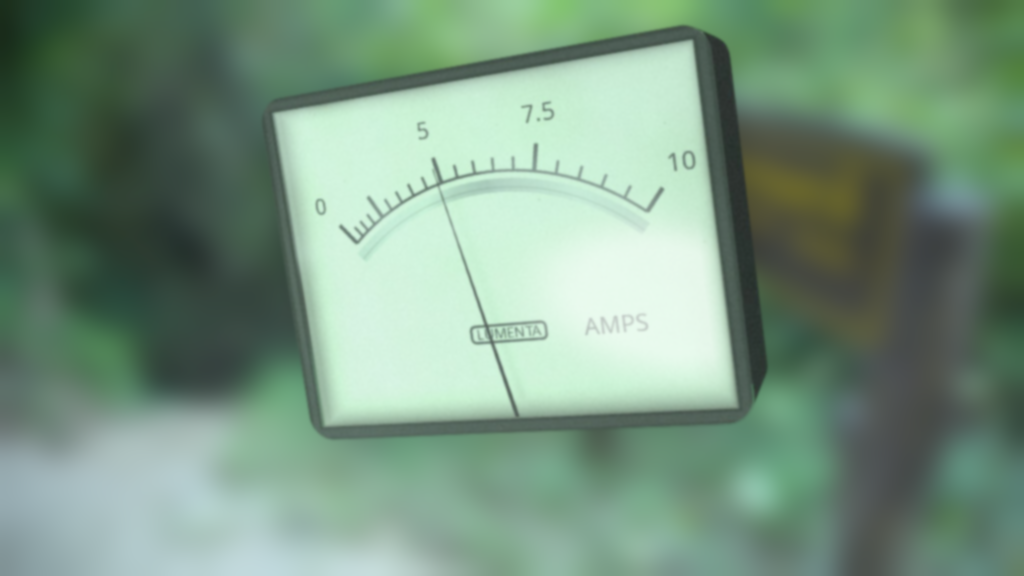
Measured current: 5 A
